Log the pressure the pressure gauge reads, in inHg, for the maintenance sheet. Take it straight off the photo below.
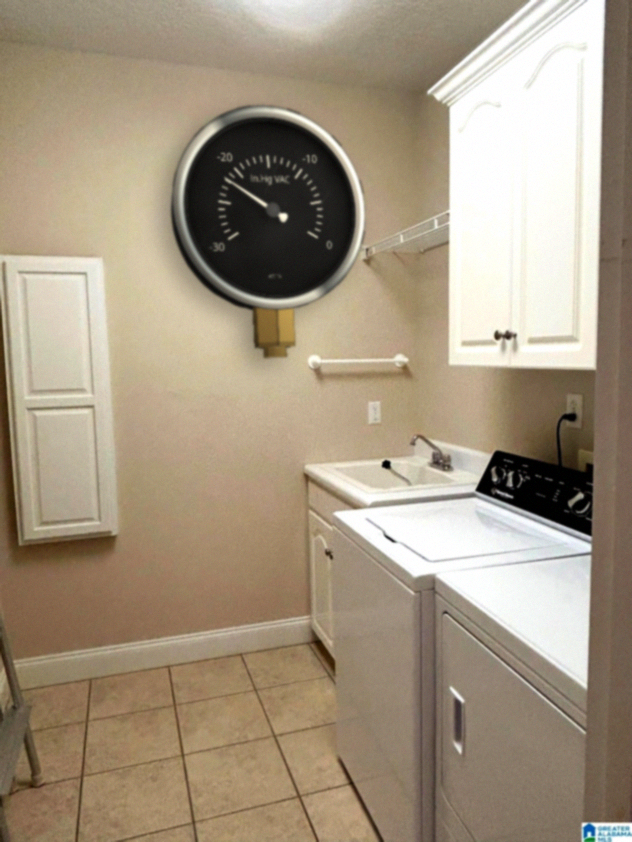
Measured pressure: -22 inHg
